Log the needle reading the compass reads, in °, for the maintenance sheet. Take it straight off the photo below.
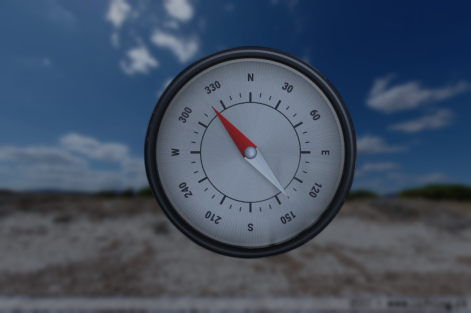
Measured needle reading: 320 °
